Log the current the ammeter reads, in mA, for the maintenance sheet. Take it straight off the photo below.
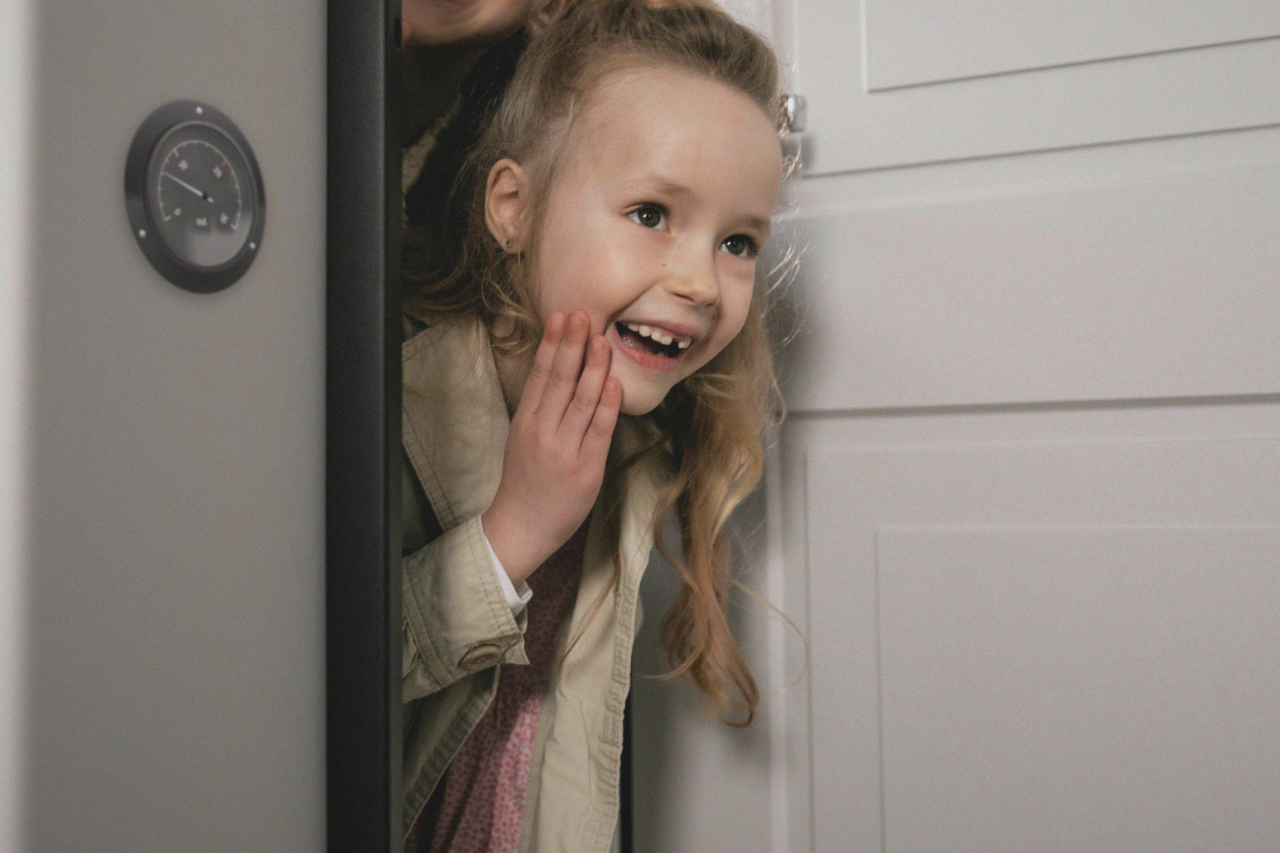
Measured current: 6 mA
